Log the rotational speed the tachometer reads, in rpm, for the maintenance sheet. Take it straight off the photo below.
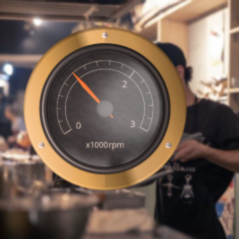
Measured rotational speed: 1000 rpm
